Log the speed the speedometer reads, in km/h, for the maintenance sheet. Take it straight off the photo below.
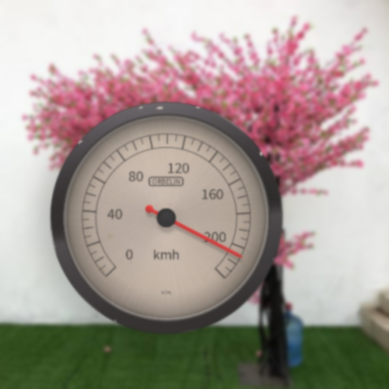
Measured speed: 205 km/h
